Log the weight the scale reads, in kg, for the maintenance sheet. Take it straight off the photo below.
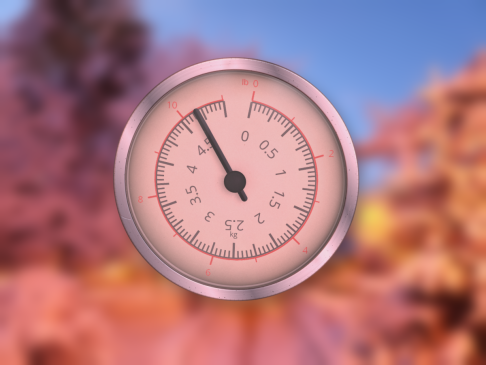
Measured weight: 4.7 kg
